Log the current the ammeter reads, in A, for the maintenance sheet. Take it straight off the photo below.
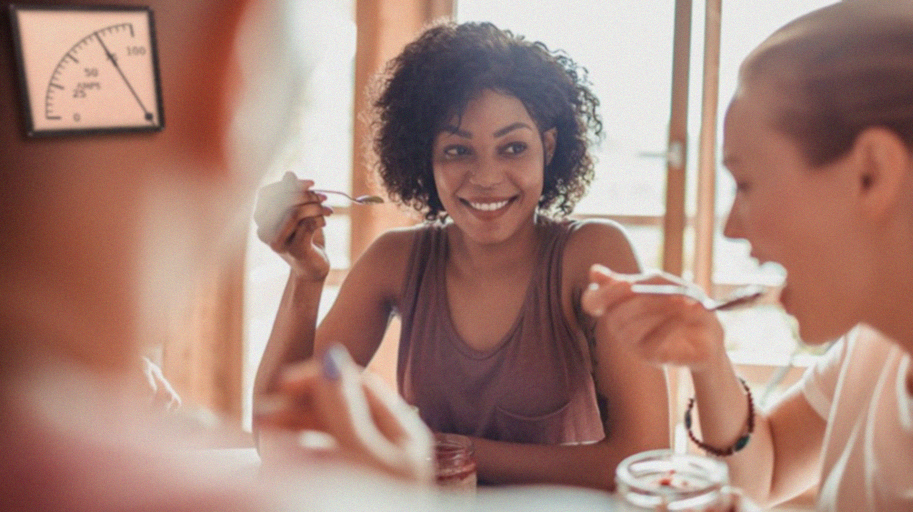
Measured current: 75 A
